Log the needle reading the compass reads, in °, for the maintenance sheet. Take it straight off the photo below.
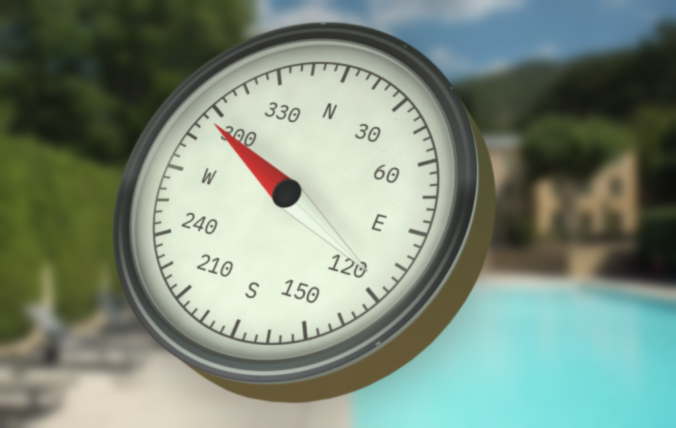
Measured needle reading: 295 °
